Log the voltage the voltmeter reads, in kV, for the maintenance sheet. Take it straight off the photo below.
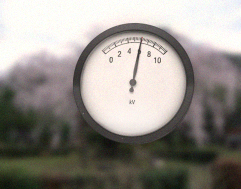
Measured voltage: 6 kV
